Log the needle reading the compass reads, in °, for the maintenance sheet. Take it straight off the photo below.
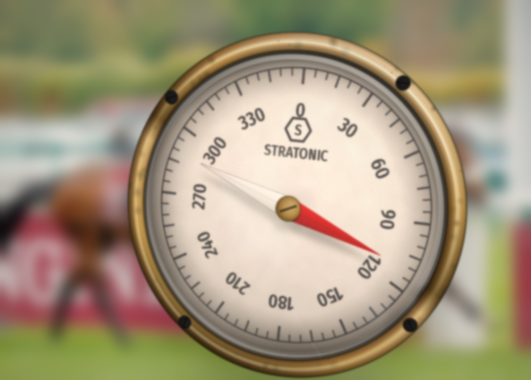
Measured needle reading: 110 °
